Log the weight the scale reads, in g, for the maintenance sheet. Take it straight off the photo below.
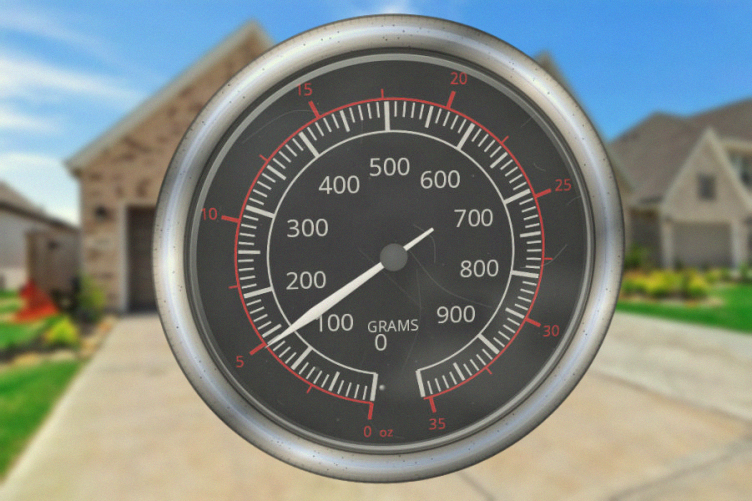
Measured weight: 140 g
